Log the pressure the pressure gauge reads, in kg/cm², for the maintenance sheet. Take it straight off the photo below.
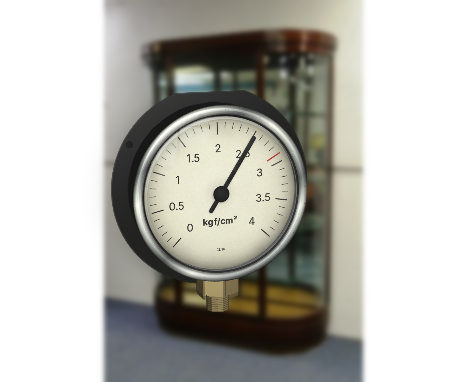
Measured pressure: 2.5 kg/cm²
